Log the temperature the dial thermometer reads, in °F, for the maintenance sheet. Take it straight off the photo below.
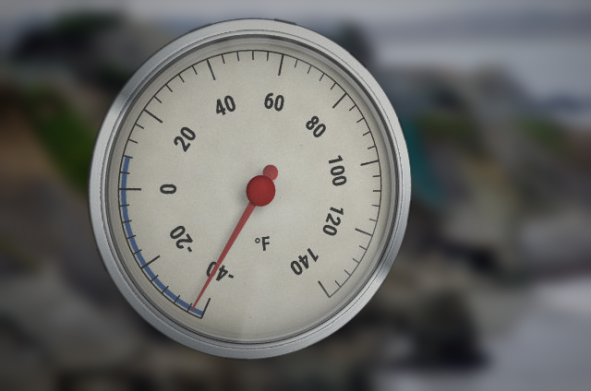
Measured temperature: -36 °F
